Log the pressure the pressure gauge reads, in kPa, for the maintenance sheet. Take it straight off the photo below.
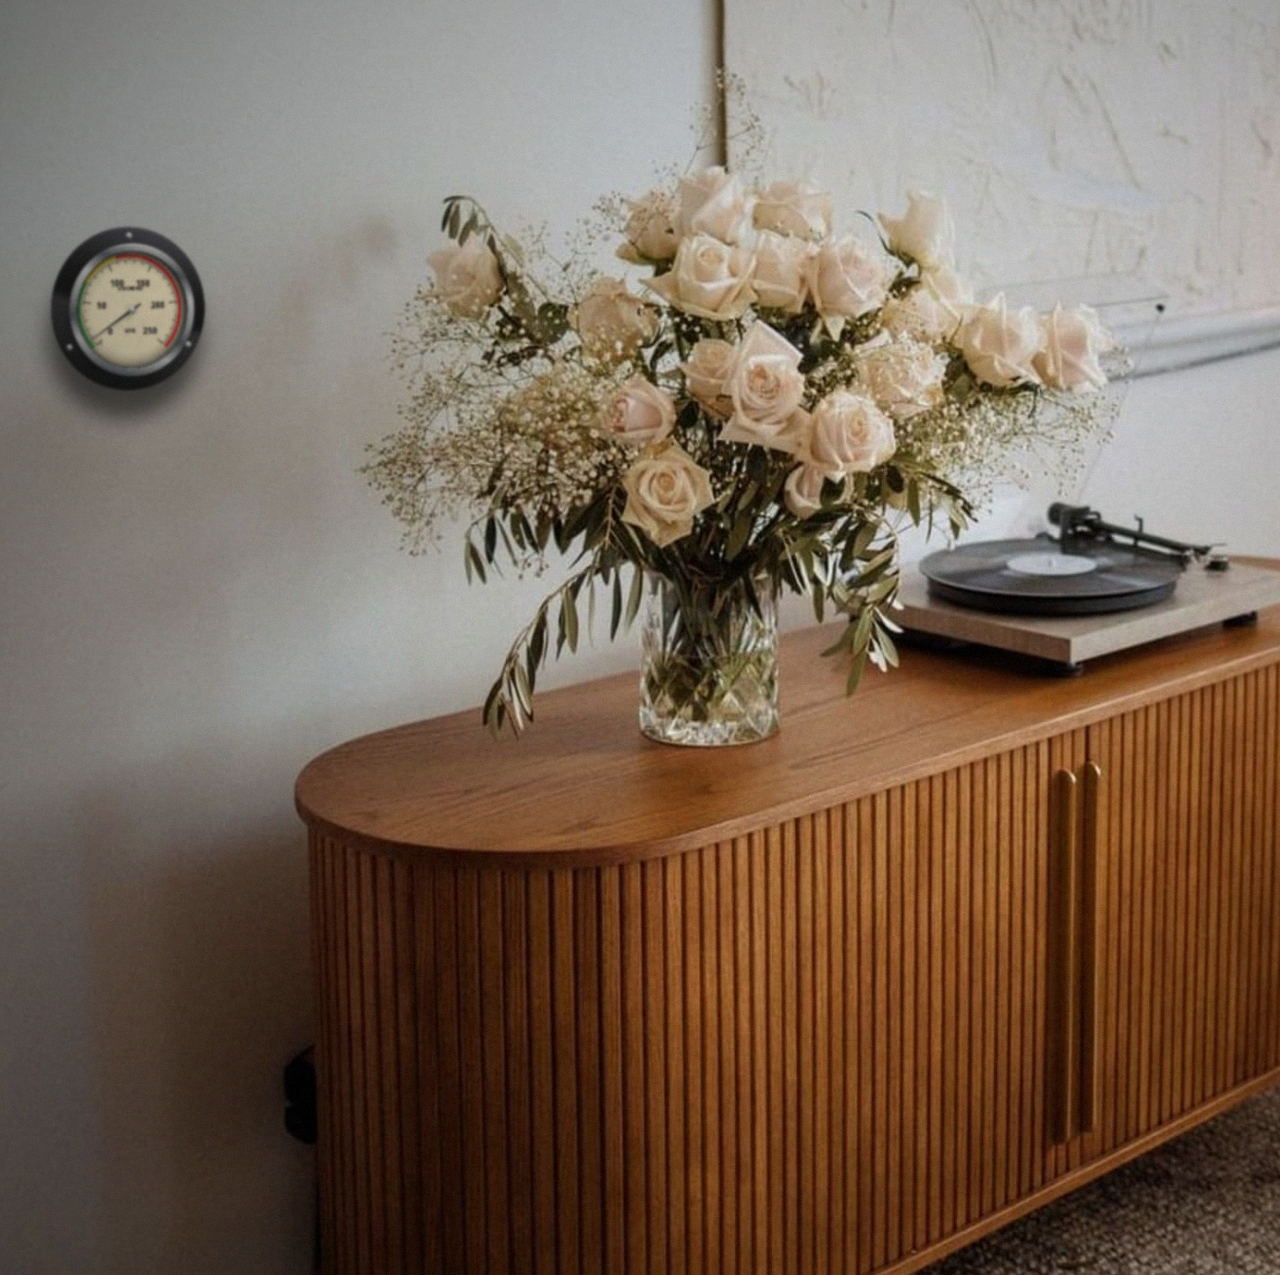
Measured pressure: 10 kPa
